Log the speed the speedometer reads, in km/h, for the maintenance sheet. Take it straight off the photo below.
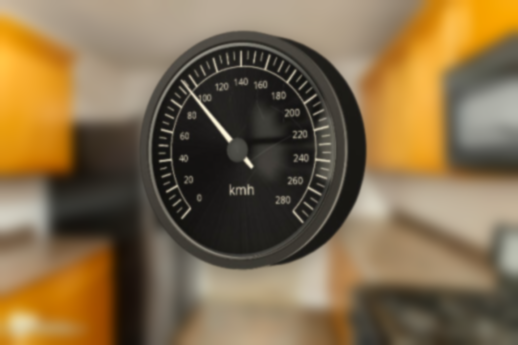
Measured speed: 95 km/h
